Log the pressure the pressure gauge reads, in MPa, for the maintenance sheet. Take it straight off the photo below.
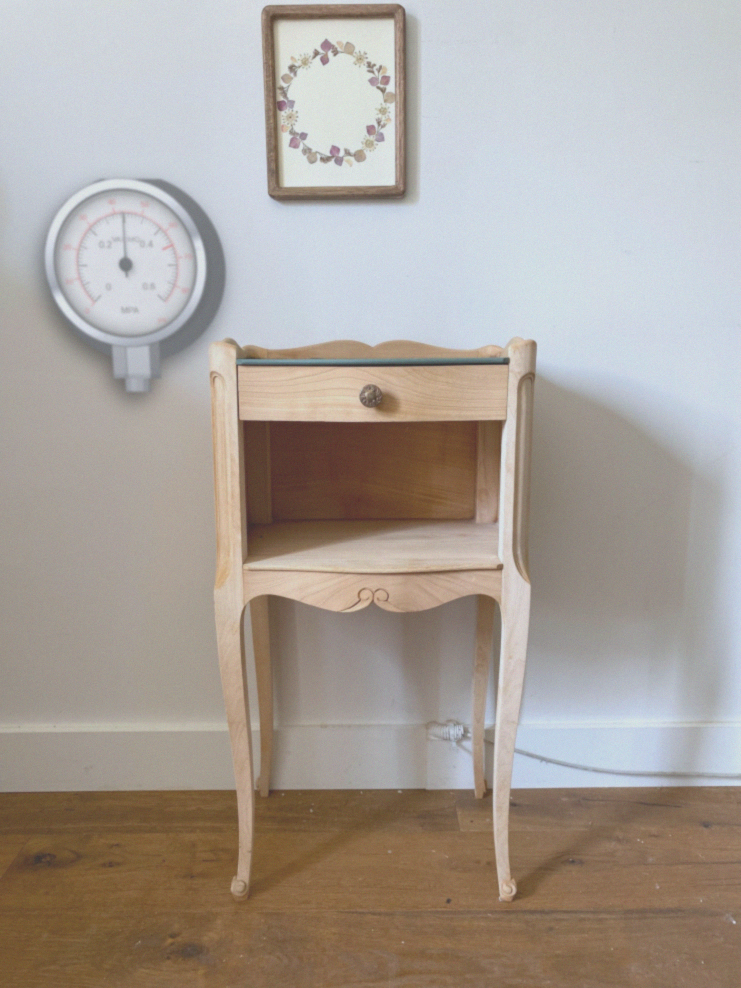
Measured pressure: 0.3 MPa
